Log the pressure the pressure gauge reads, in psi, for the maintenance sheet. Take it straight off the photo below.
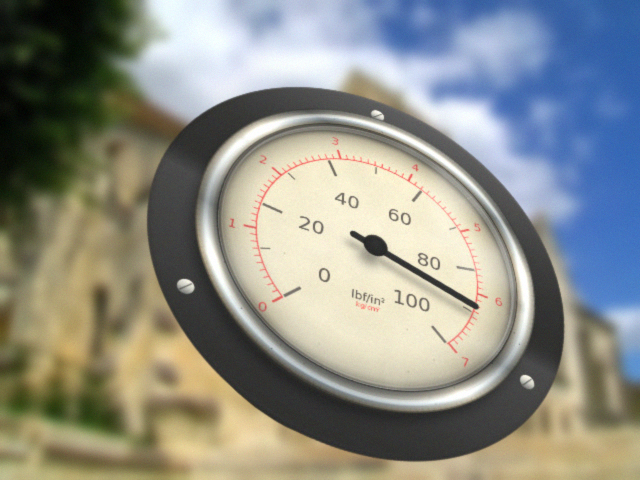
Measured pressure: 90 psi
